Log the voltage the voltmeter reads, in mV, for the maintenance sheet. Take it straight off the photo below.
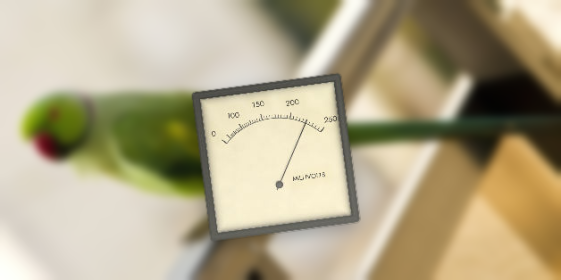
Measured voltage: 225 mV
